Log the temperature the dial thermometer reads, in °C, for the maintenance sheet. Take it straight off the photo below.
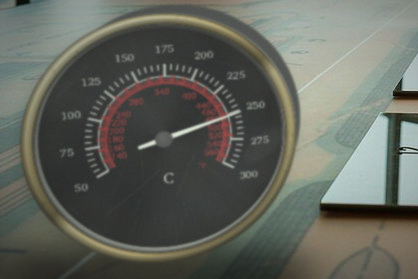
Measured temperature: 250 °C
